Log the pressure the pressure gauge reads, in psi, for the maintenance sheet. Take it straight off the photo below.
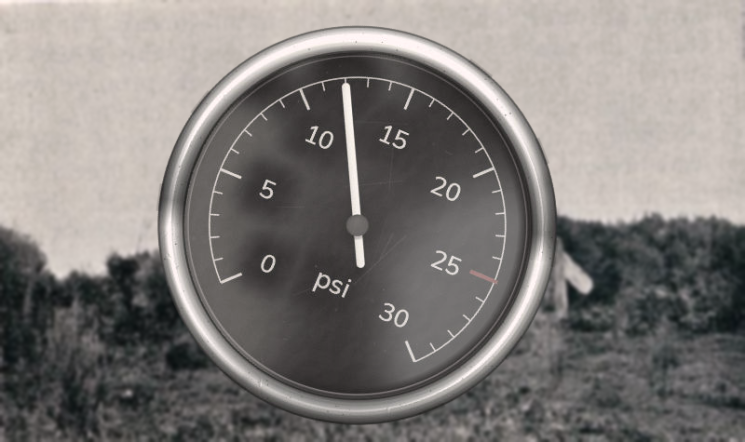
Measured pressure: 12 psi
